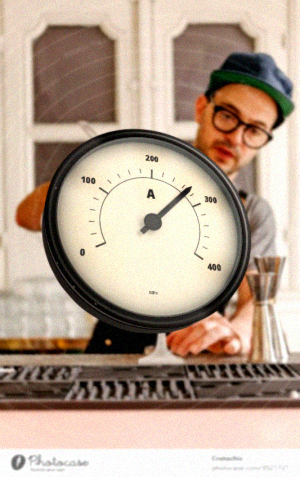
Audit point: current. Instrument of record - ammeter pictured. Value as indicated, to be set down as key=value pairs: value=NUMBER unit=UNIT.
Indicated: value=270 unit=A
